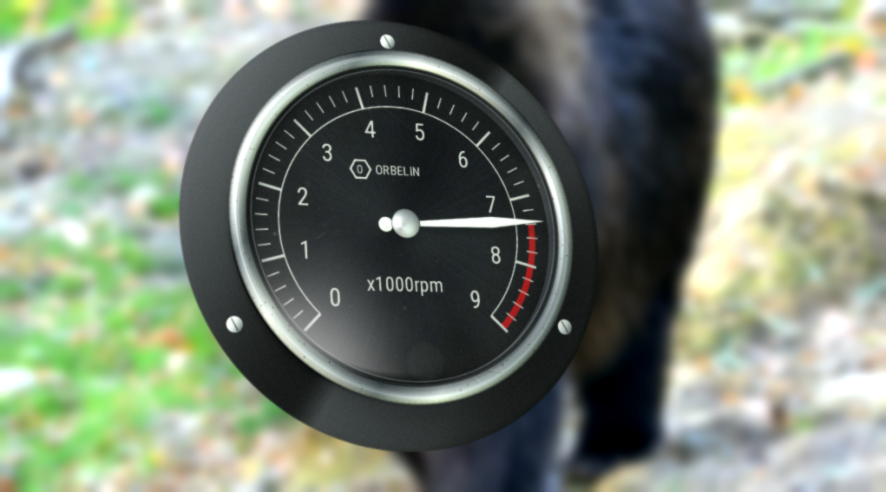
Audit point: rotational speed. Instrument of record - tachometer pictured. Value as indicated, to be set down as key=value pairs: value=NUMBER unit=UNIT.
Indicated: value=7400 unit=rpm
